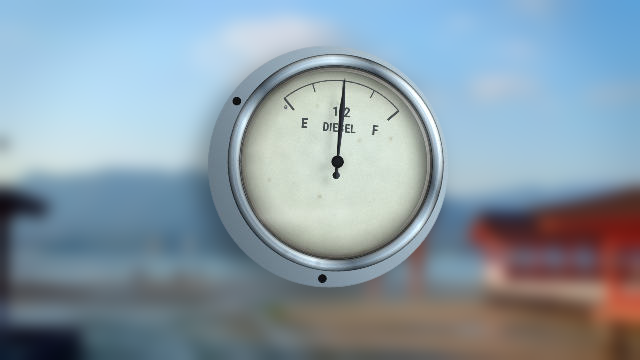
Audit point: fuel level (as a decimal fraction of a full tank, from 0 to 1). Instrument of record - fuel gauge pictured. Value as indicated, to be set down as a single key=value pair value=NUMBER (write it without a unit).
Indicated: value=0.5
